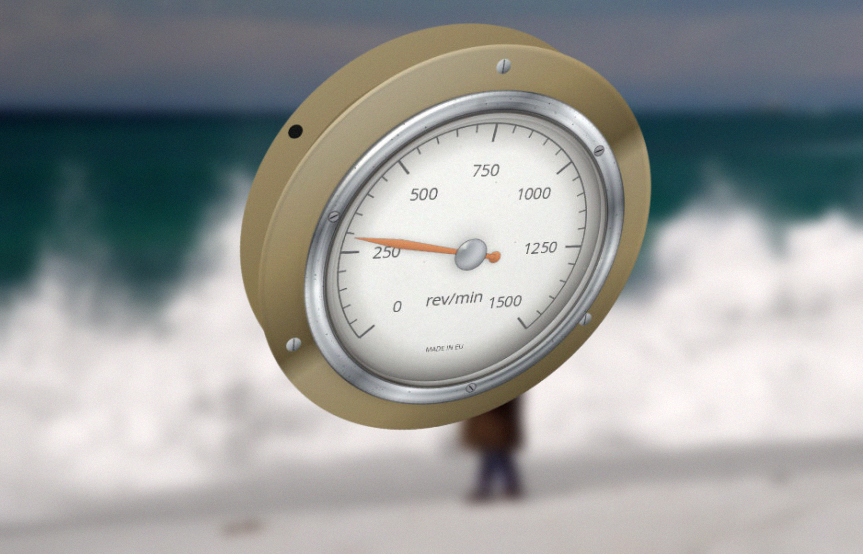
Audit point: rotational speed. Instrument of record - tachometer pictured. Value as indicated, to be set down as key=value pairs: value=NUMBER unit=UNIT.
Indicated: value=300 unit=rpm
